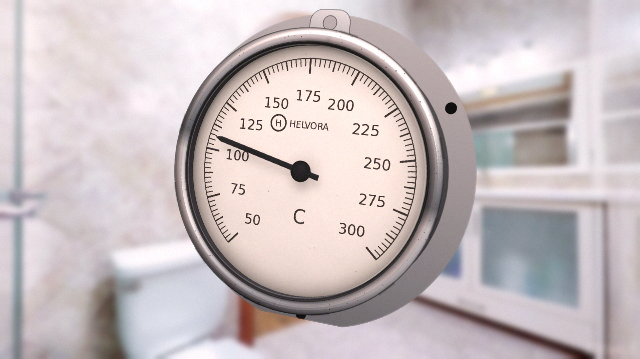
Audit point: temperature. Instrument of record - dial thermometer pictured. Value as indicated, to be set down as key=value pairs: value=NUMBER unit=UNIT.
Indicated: value=107.5 unit=°C
